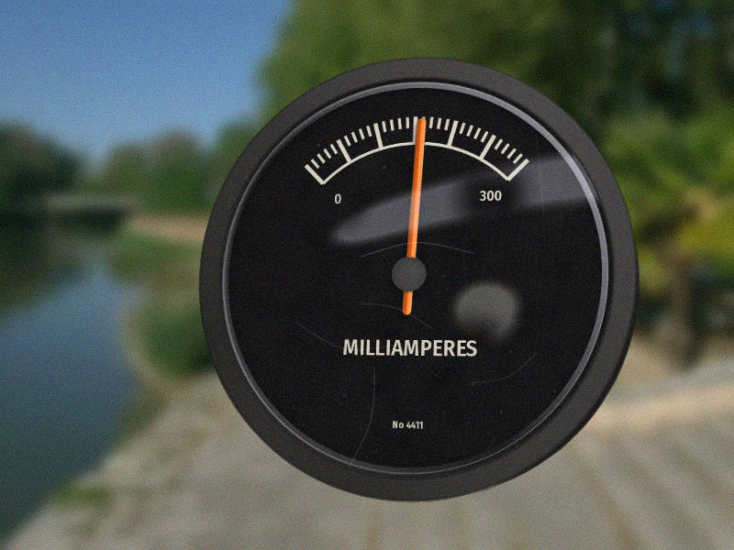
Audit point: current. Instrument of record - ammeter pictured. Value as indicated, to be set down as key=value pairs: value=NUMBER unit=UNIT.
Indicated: value=160 unit=mA
